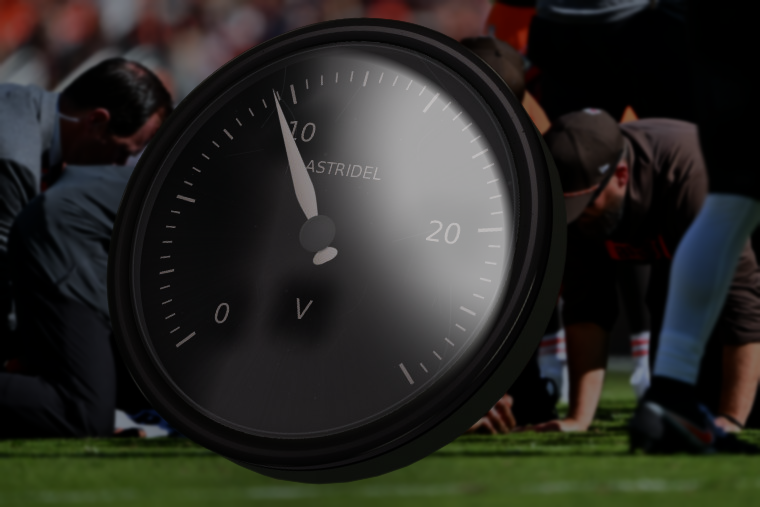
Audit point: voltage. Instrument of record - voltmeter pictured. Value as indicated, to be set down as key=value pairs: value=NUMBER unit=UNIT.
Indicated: value=9.5 unit=V
